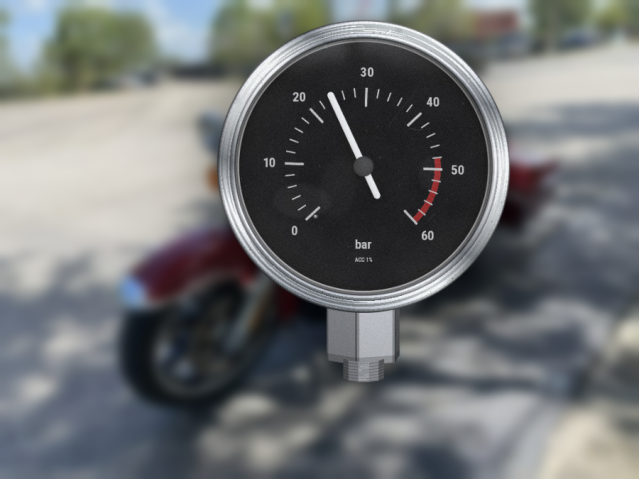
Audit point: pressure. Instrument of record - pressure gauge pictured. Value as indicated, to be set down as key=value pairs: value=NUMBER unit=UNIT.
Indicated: value=24 unit=bar
